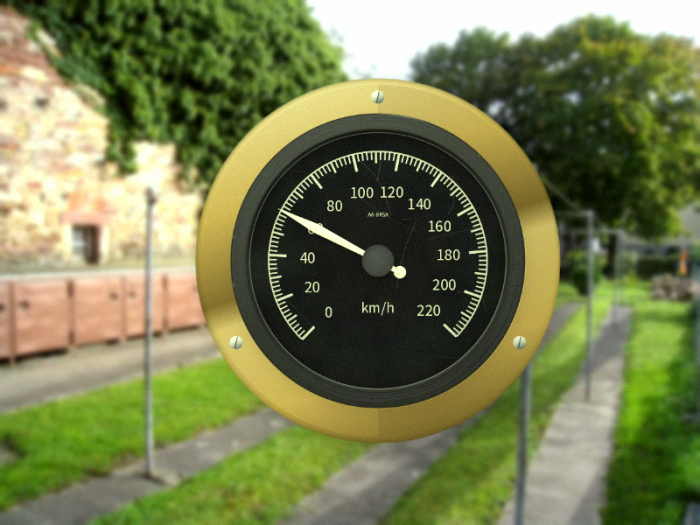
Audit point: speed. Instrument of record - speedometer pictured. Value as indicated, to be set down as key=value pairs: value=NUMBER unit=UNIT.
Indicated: value=60 unit=km/h
